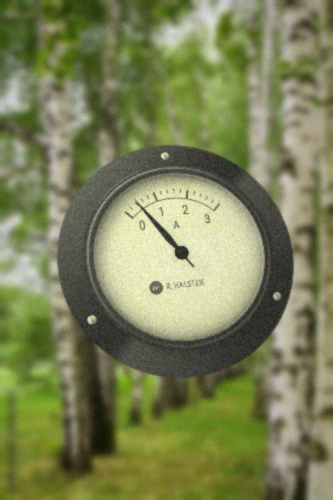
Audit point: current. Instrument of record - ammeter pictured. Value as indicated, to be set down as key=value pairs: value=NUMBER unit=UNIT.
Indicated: value=0.4 unit=A
